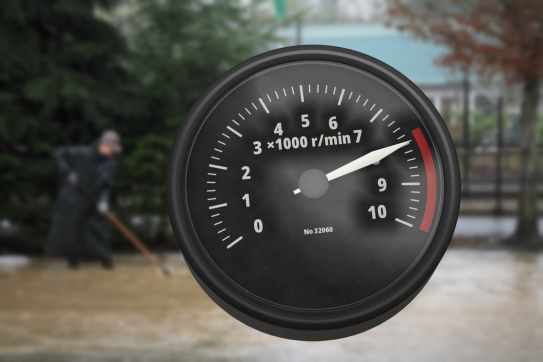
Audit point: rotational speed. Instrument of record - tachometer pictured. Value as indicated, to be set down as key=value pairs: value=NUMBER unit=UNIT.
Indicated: value=8000 unit=rpm
